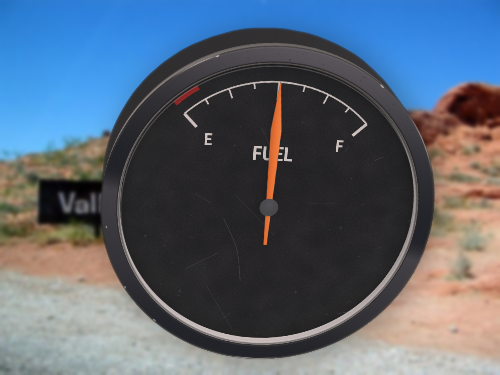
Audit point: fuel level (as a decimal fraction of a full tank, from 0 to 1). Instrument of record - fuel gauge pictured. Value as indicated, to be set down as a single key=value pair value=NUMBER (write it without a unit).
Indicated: value=0.5
